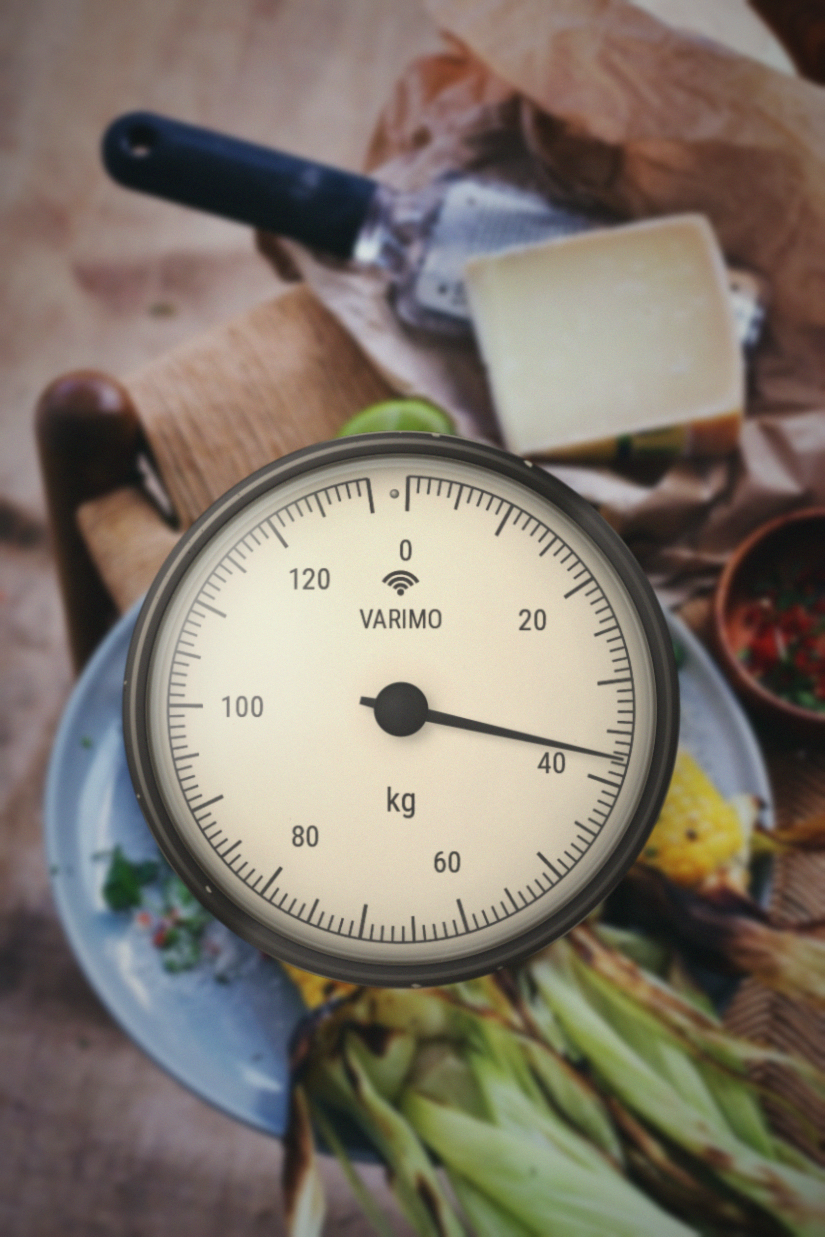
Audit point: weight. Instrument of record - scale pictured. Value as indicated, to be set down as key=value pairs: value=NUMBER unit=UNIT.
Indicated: value=37.5 unit=kg
